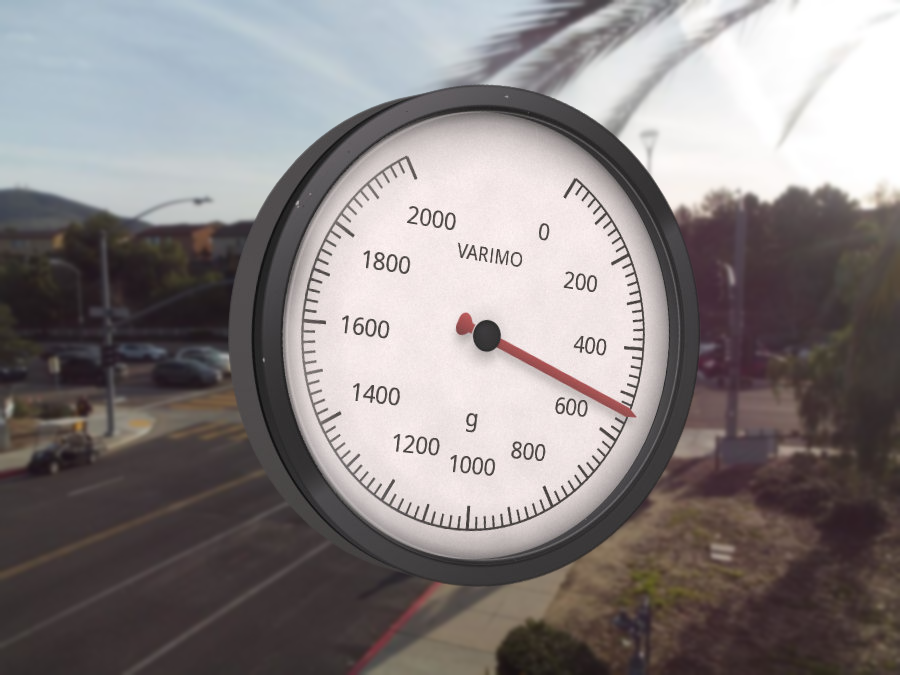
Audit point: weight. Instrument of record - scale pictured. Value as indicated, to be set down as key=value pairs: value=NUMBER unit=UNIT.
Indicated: value=540 unit=g
